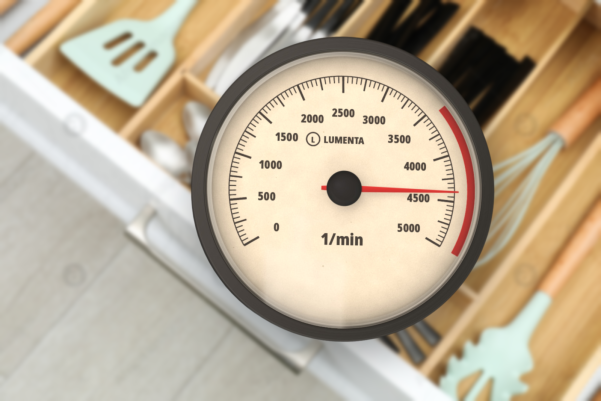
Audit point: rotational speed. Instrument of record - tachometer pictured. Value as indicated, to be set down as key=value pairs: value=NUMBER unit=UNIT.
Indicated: value=4400 unit=rpm
